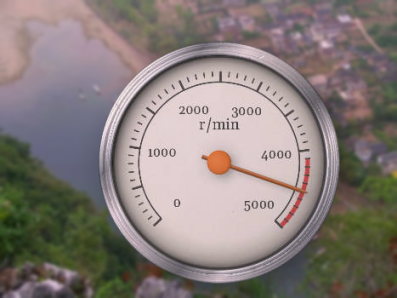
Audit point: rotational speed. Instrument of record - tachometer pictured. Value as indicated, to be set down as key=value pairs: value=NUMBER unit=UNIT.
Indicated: value=4500 unit=rpm
